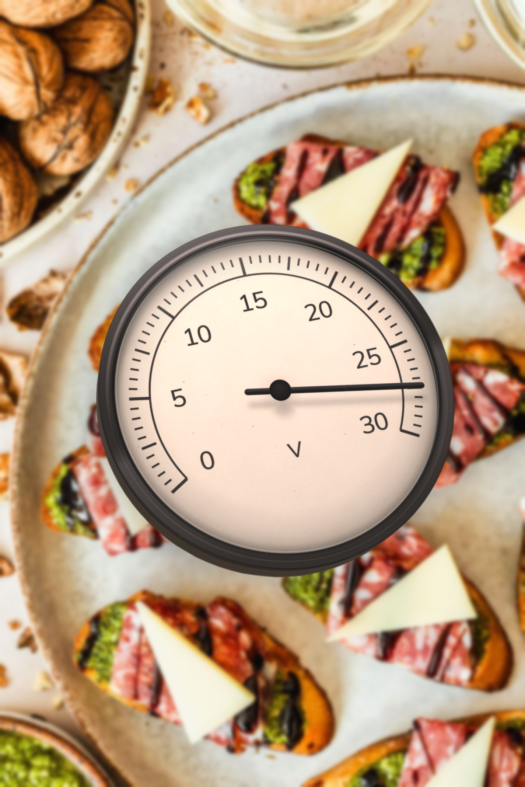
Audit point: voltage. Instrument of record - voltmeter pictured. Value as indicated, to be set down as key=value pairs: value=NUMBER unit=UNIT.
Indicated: value=27.5 unit=V
